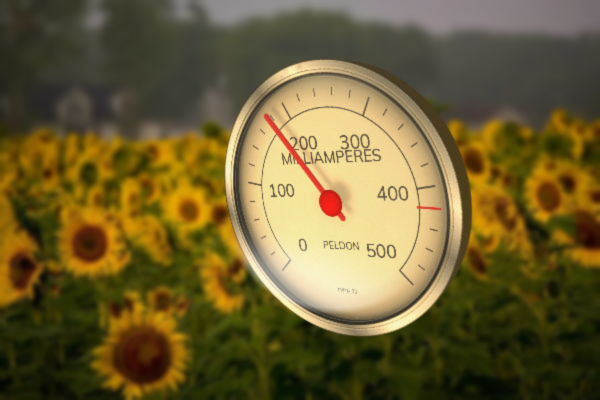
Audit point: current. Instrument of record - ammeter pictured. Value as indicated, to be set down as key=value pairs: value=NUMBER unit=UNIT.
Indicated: value=180 unit=mA
